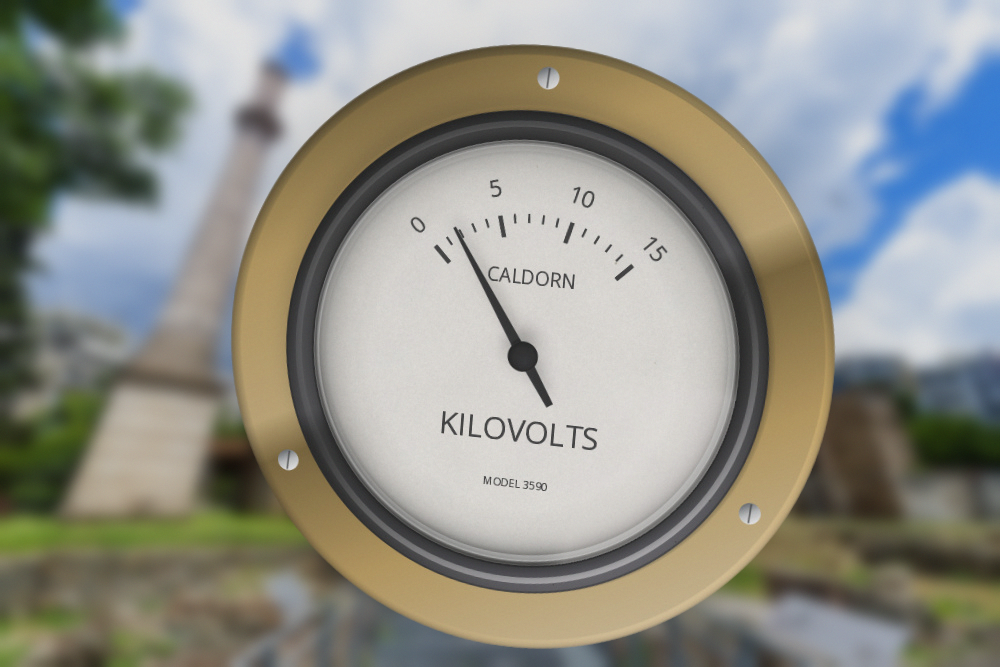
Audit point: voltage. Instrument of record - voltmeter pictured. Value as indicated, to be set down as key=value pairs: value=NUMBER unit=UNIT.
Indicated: value=2 unit=kV
